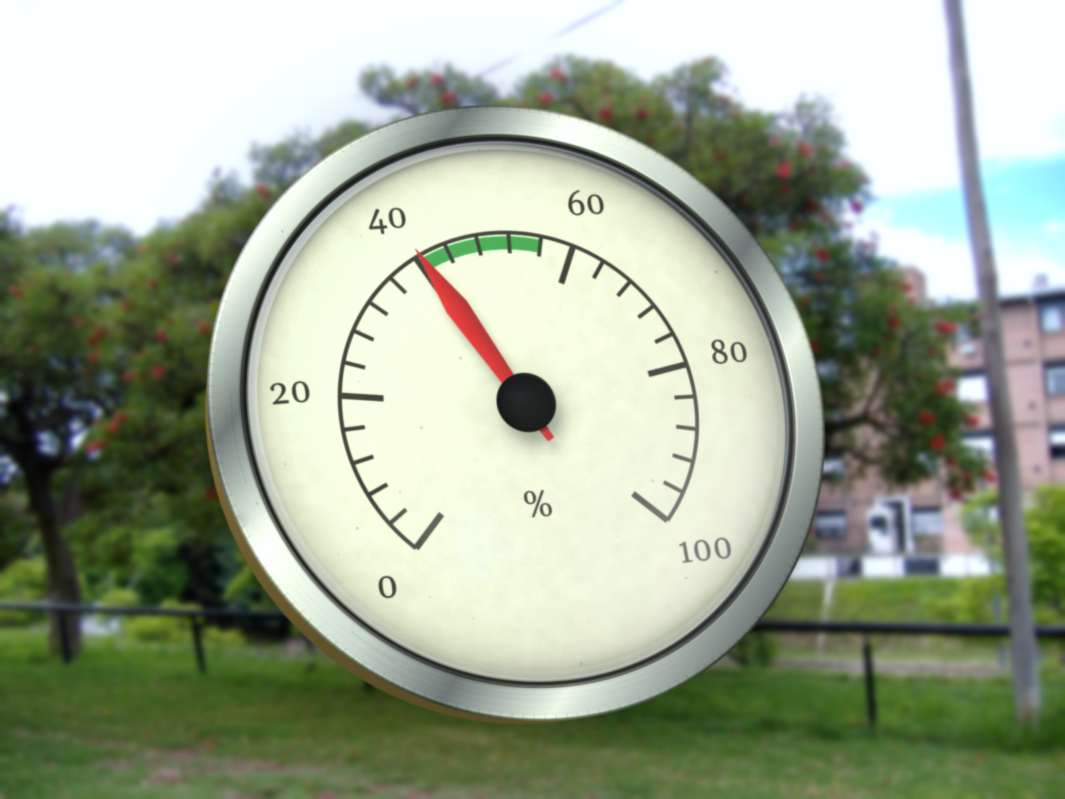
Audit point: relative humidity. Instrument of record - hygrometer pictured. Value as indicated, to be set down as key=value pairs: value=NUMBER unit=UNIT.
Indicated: value=40 unit=%
